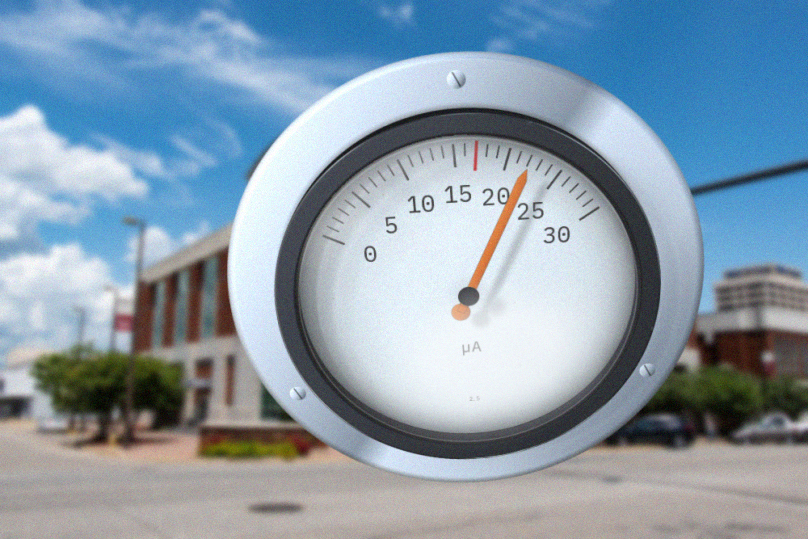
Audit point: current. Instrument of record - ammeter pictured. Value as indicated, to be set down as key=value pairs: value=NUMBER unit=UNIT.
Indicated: value=22 unit=µA
